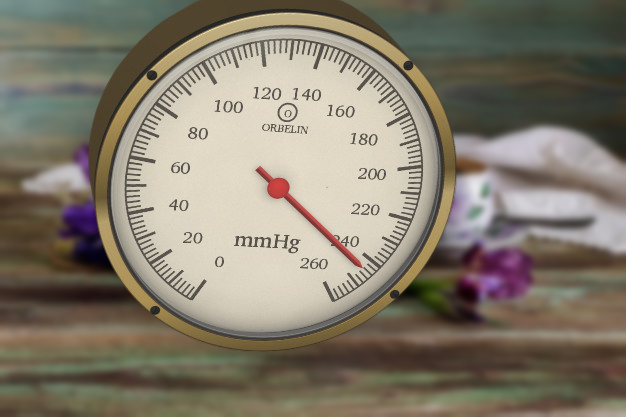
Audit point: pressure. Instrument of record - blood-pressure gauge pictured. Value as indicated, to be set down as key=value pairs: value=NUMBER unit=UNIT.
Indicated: value=244 unit=mmHg
